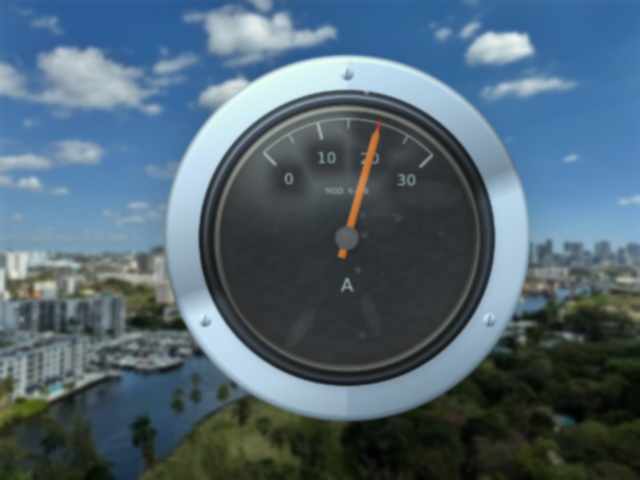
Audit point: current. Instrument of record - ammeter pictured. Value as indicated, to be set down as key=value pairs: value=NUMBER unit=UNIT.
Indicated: value=20 unit=A
